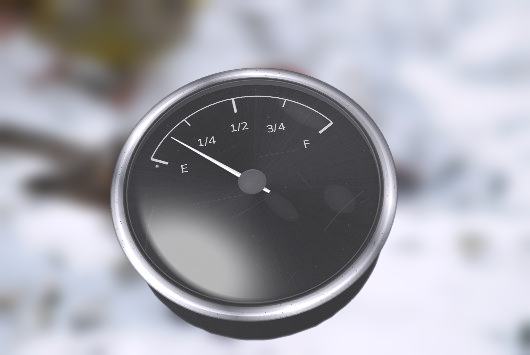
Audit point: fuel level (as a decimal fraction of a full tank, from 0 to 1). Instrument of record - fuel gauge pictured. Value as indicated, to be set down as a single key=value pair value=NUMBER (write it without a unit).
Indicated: value=0.125
